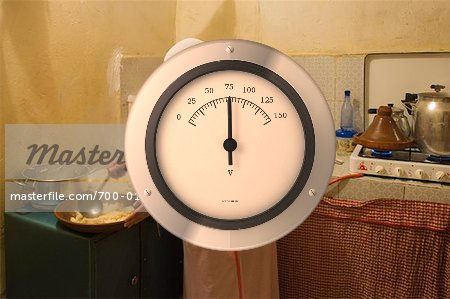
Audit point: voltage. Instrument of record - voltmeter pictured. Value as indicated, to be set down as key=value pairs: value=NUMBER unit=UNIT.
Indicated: value=75 unit=V
